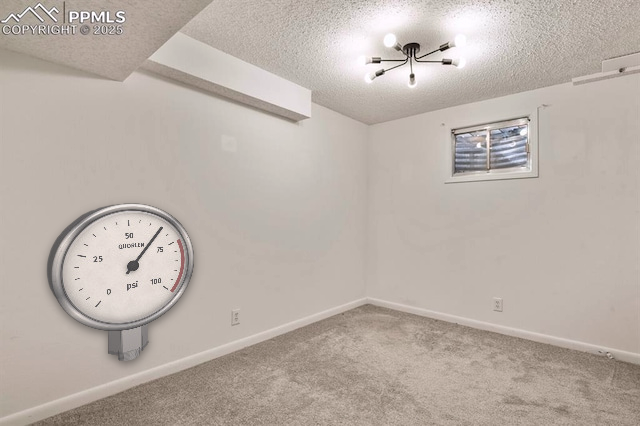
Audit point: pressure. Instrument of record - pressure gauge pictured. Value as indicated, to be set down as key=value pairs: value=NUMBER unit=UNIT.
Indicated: value=65 unit=psi
